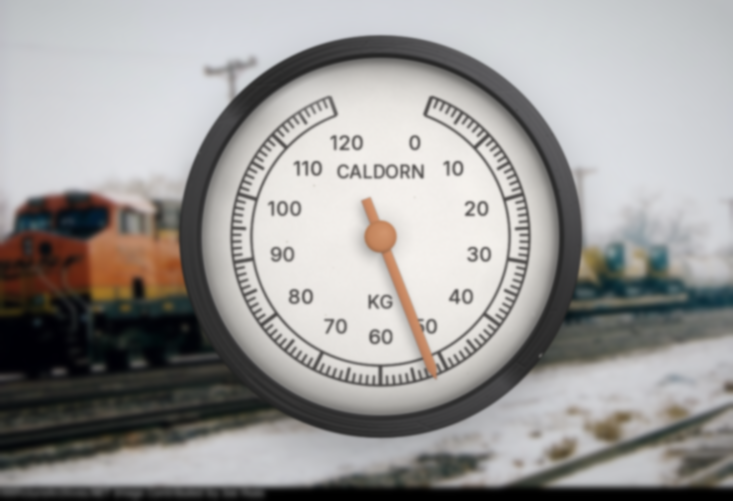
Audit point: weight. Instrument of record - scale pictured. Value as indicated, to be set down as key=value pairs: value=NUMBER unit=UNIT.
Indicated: value=52 unit=kg
